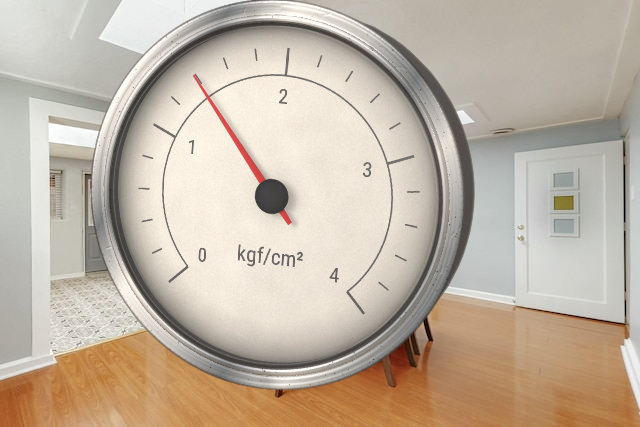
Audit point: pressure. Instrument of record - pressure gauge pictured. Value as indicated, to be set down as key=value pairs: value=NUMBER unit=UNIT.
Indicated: value=1.4 unit=kg/cm²
